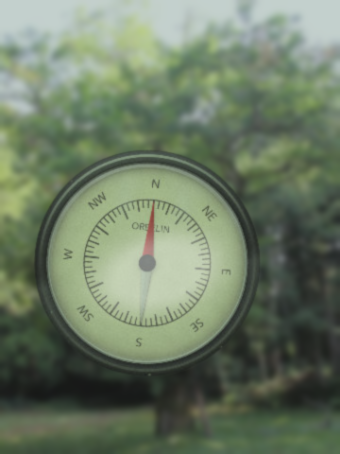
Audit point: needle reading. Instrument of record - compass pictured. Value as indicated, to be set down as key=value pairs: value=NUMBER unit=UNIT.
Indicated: value=0 unit=°
